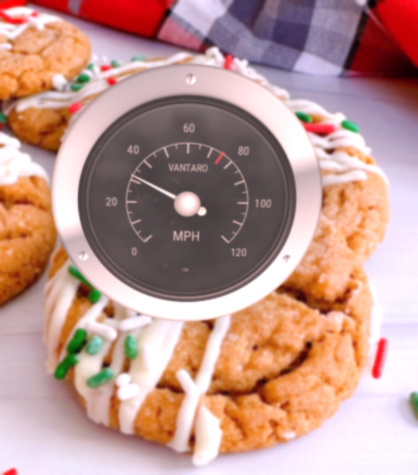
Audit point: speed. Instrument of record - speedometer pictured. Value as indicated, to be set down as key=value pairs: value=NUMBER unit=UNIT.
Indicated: value=32.5 unit=mph
